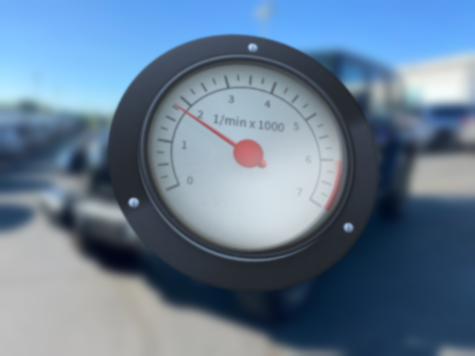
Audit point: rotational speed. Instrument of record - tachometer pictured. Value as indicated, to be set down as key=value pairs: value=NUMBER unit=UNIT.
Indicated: value=1750 unit=rpm
